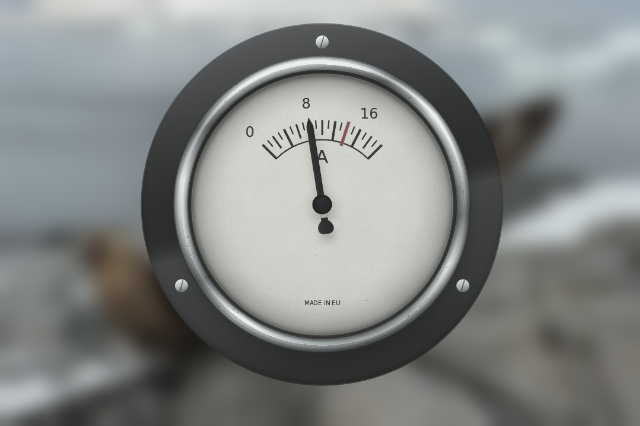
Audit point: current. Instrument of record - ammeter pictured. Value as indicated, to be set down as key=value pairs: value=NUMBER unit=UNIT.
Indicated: value=8 unit=A
